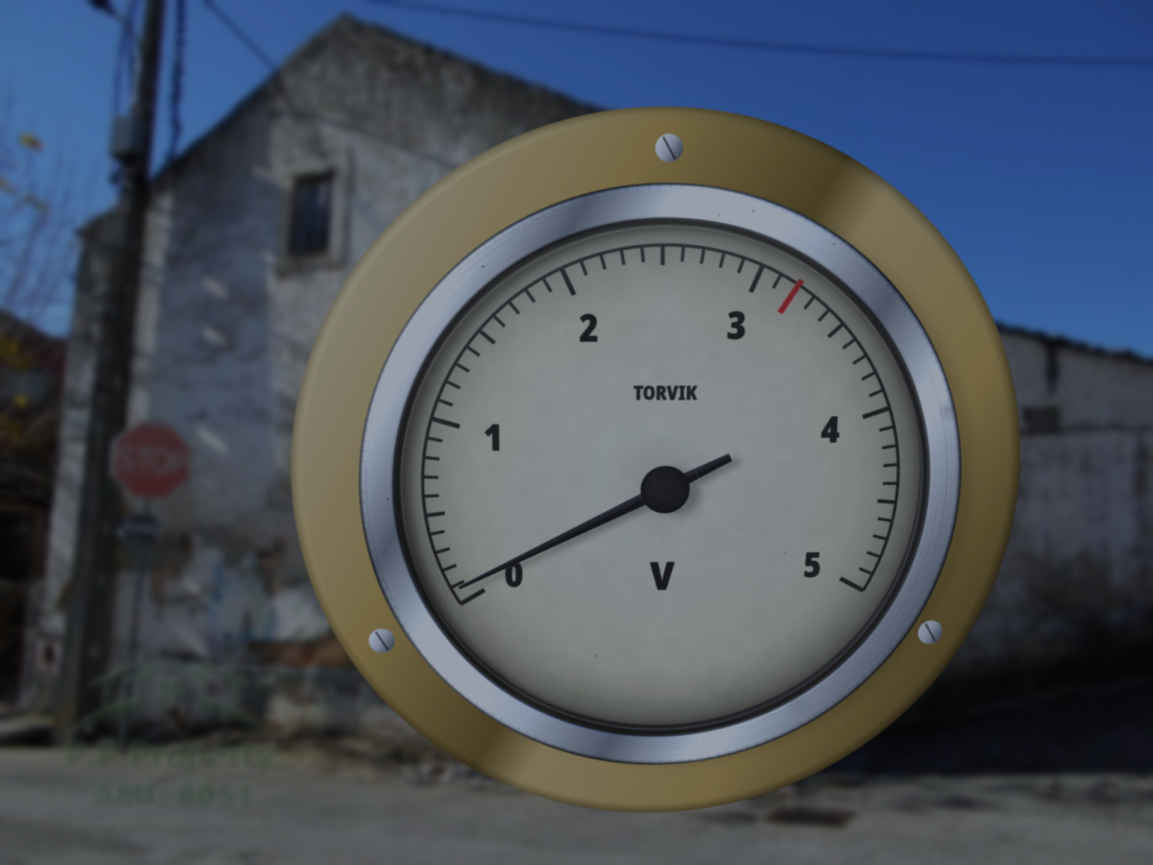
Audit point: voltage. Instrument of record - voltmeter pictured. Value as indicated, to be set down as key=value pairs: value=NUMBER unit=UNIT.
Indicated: value=0.1 unit=V
